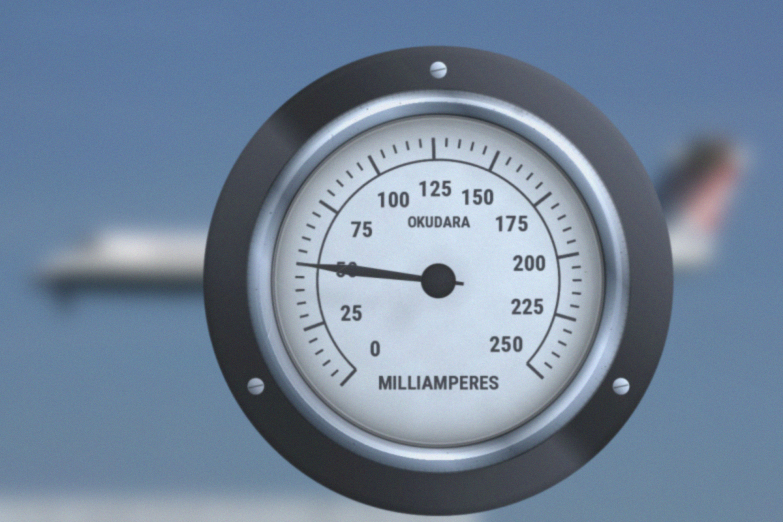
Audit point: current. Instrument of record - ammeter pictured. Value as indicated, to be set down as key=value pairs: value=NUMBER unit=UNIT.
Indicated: value=50 unit=mA
